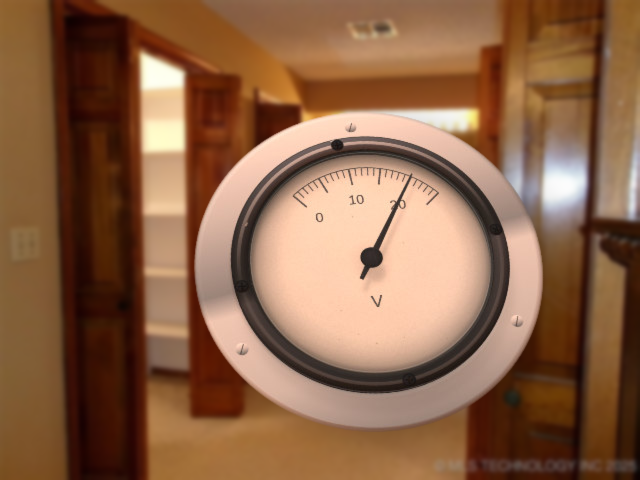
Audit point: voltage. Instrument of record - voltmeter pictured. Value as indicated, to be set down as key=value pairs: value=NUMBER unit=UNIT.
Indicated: value=20 unit=V
